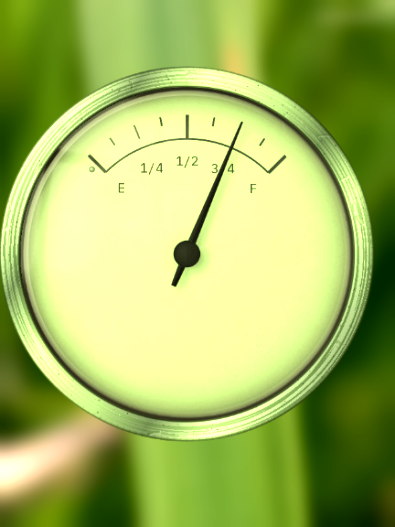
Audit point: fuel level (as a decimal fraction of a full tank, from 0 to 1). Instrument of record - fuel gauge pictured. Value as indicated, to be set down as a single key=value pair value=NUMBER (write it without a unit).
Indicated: value=0.75
